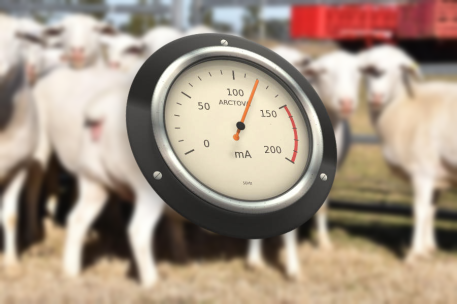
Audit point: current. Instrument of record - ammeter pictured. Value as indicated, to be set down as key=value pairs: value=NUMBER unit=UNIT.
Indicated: value=120 unit=mA
